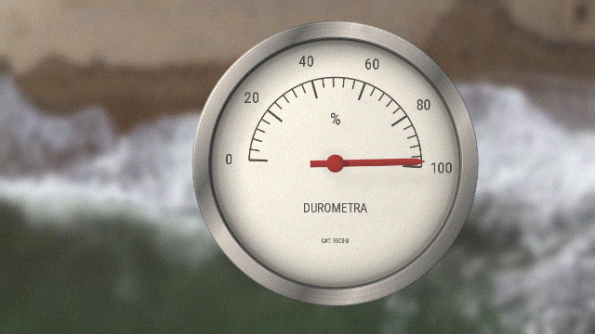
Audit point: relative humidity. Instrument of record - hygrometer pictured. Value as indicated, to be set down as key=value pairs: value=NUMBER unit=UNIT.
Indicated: value=98 unit=%
